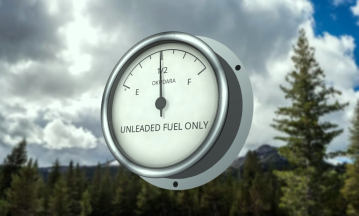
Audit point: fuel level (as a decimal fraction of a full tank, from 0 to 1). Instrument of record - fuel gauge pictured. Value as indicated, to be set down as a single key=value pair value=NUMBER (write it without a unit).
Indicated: value=0.5
